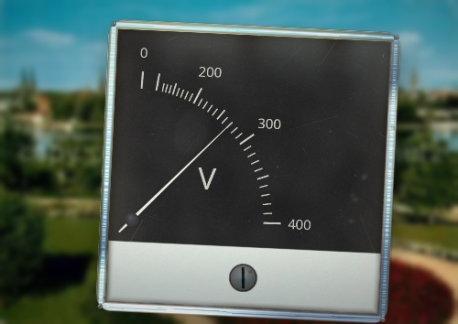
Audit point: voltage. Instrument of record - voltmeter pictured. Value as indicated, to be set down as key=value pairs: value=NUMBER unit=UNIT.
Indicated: value=270 unit=V
